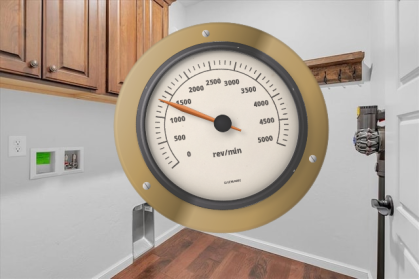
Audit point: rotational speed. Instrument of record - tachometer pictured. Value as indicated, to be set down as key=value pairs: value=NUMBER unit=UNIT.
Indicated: value=1300 unit=rpm
